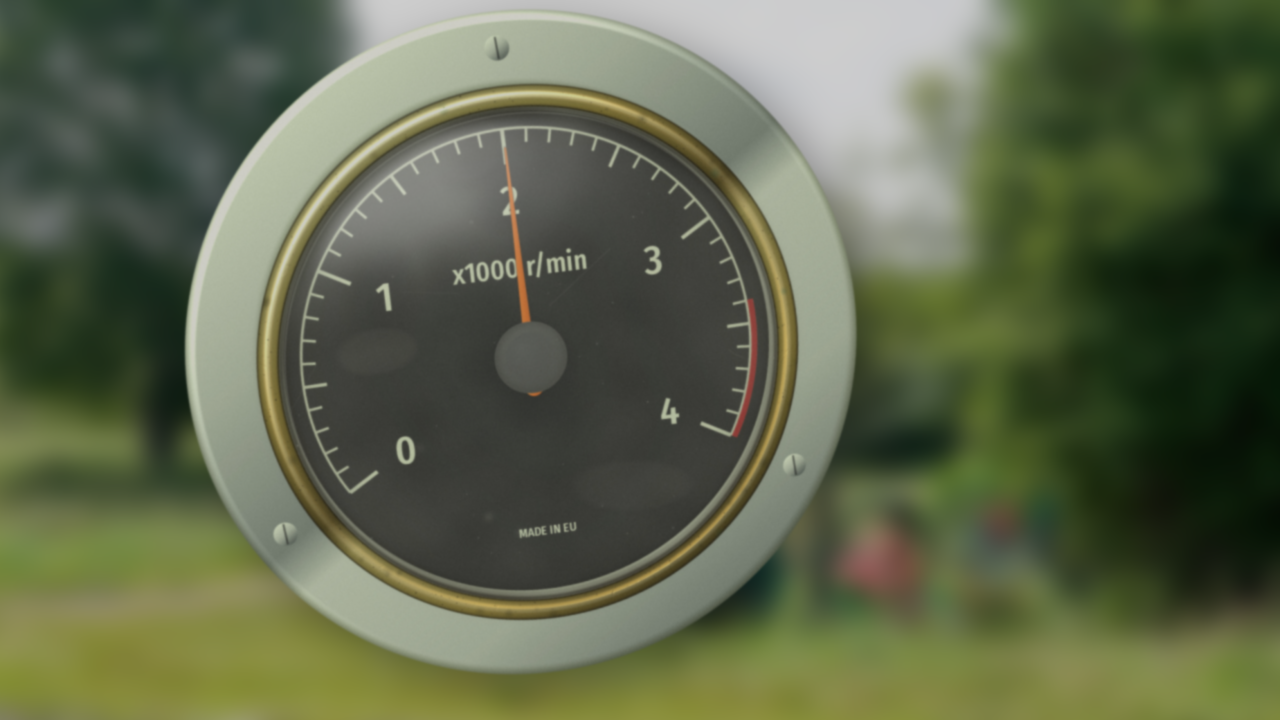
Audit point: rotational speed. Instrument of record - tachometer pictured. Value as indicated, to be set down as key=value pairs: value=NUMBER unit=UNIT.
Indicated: value=2000 unit=rpm
